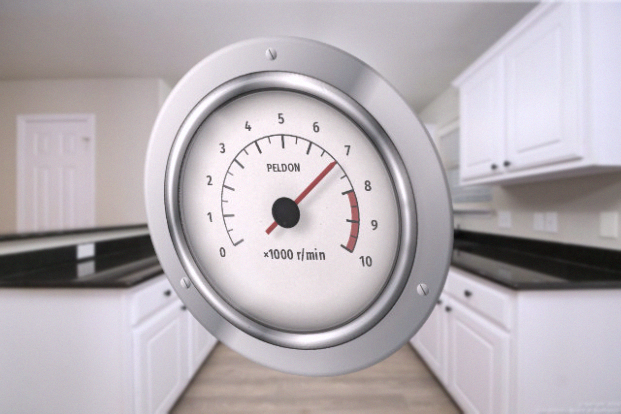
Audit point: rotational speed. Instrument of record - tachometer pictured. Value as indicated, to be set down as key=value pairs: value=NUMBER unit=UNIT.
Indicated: value=7000 unit=rpm
